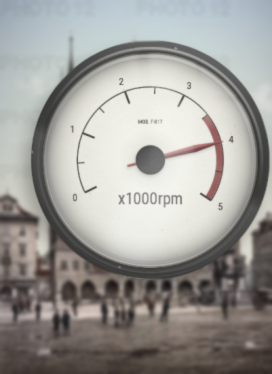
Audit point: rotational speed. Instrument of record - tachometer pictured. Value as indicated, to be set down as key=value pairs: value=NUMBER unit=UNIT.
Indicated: value=4000 unit=rpm
